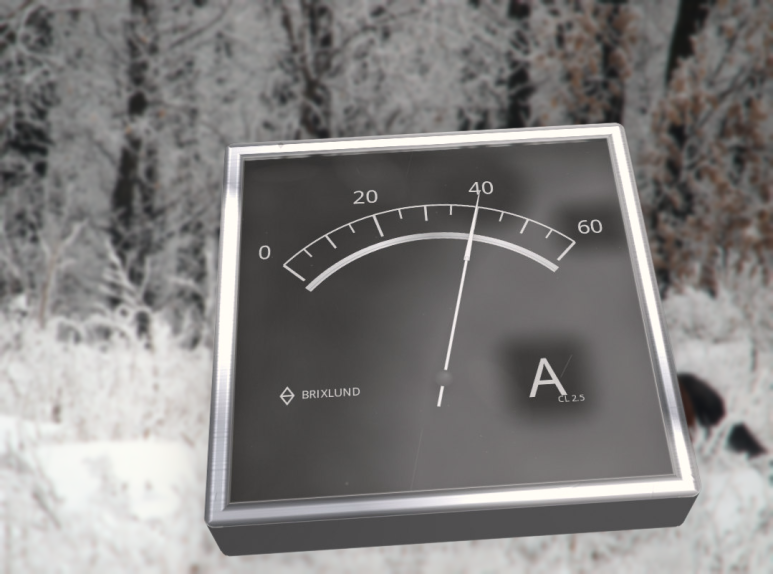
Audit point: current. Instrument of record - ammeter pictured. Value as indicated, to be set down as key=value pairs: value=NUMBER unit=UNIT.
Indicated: value=40 unit=A
